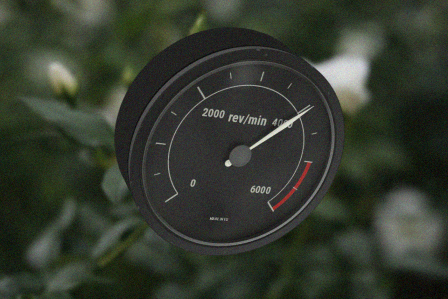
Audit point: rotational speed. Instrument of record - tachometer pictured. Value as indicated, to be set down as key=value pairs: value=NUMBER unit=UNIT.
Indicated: value=4000 unit=rpm
